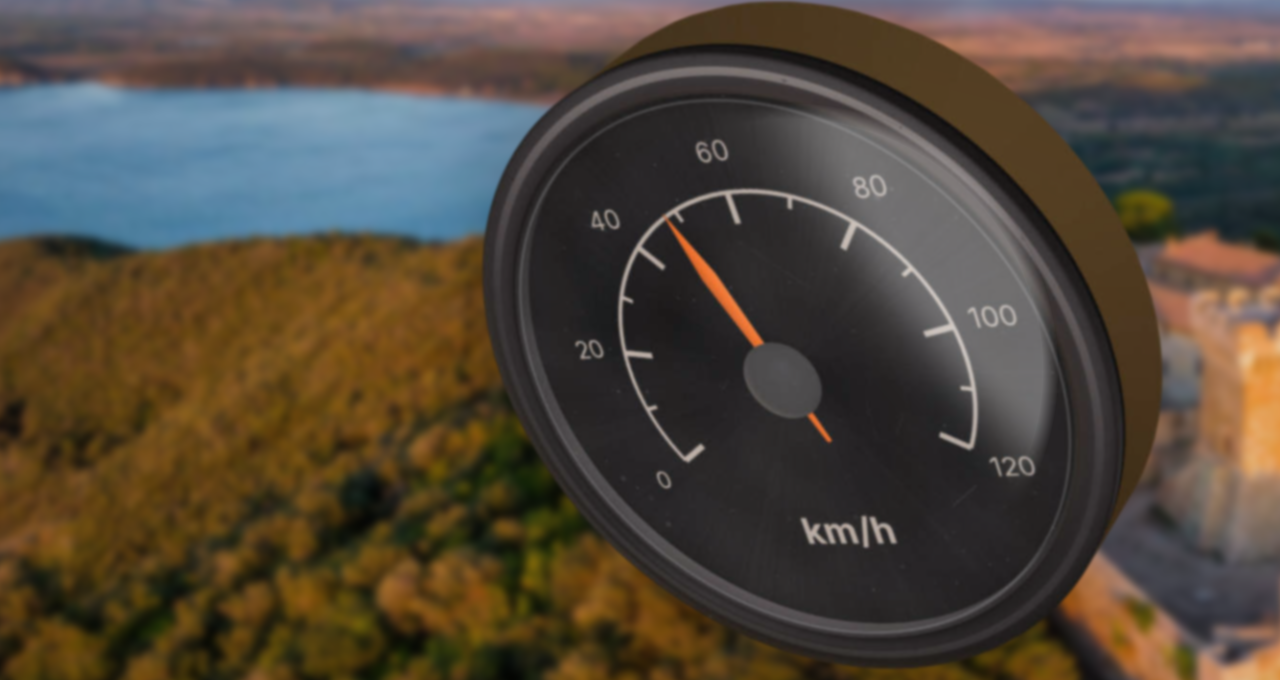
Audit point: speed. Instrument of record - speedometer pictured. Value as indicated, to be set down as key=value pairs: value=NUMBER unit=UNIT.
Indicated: value=50 unit=km/h
